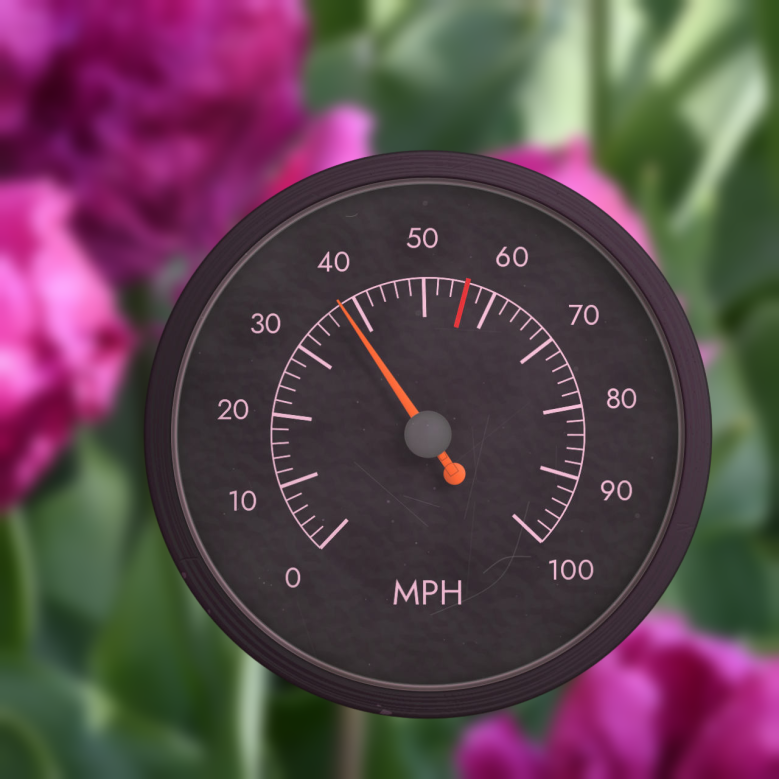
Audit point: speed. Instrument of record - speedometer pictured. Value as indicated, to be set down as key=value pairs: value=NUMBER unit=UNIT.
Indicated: value=38 unit=mph
